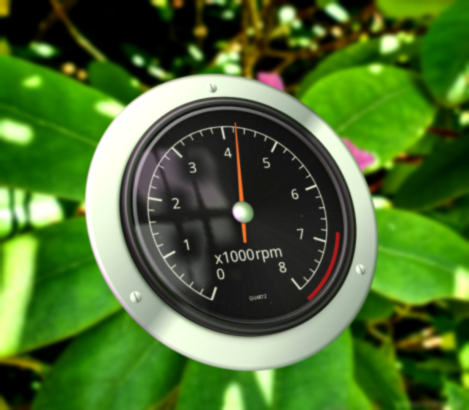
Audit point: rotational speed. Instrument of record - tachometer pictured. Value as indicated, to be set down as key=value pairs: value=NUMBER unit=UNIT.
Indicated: value=4200 unit=rpm
